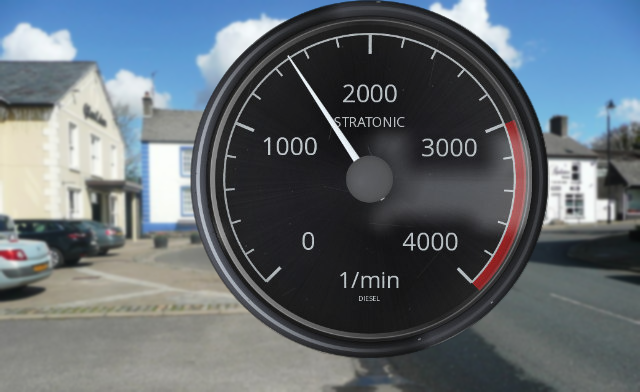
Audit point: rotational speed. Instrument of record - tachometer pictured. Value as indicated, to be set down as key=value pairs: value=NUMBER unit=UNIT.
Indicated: value=1500 unit=rpm
